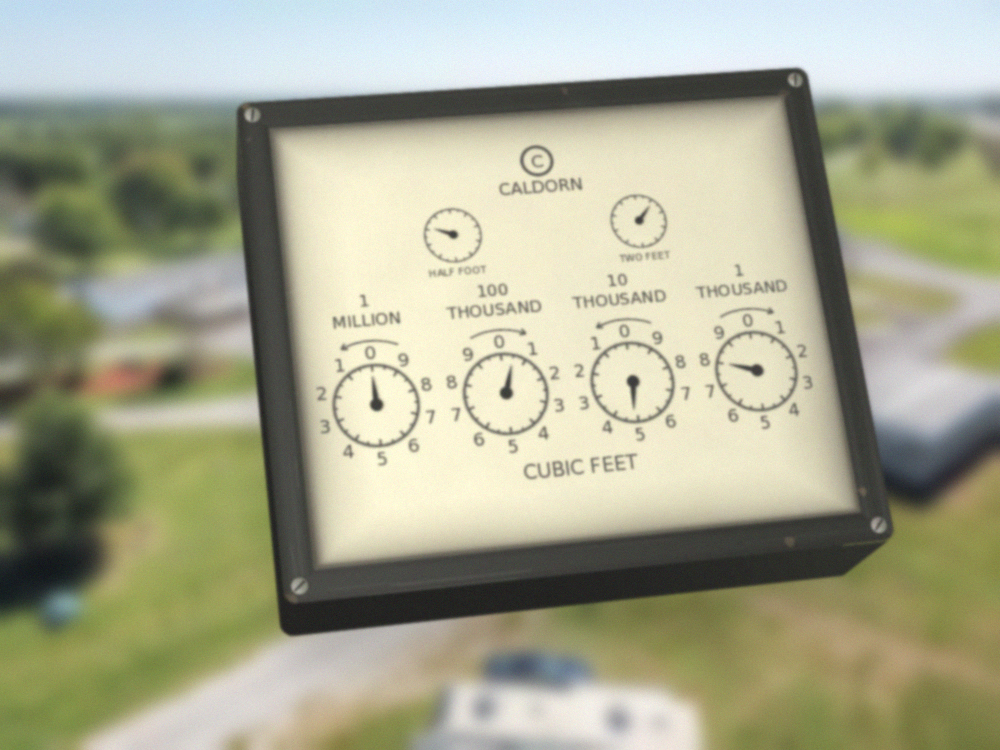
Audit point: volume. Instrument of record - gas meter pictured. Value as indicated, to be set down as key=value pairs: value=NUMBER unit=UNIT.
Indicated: value=4800 unit=ft³
